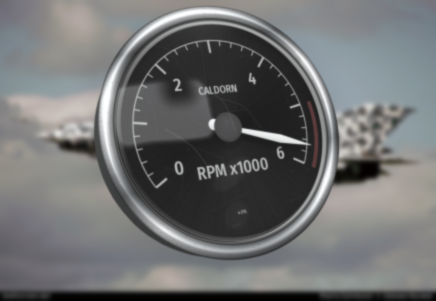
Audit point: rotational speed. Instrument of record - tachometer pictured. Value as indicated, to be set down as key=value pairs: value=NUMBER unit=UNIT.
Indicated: value=5700 unit=rpm
